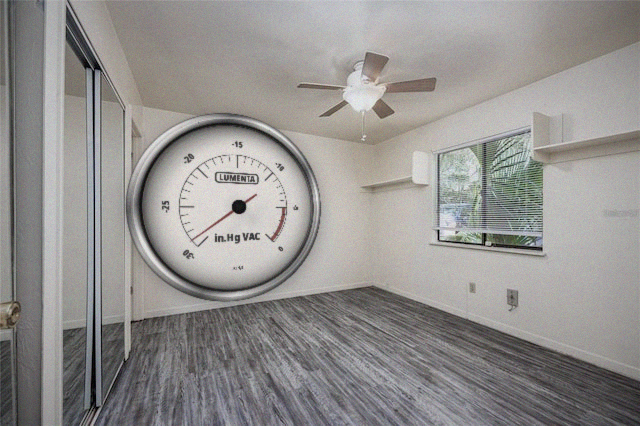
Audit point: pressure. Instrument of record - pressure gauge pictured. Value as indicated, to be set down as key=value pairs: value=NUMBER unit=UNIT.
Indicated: value=-29 unit=inHg
